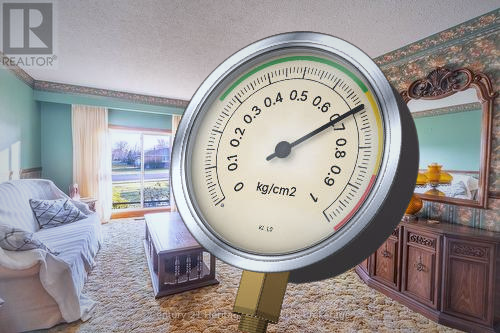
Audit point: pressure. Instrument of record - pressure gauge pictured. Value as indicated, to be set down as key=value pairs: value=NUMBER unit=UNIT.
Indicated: value=0.7 unit=kg/cm²
